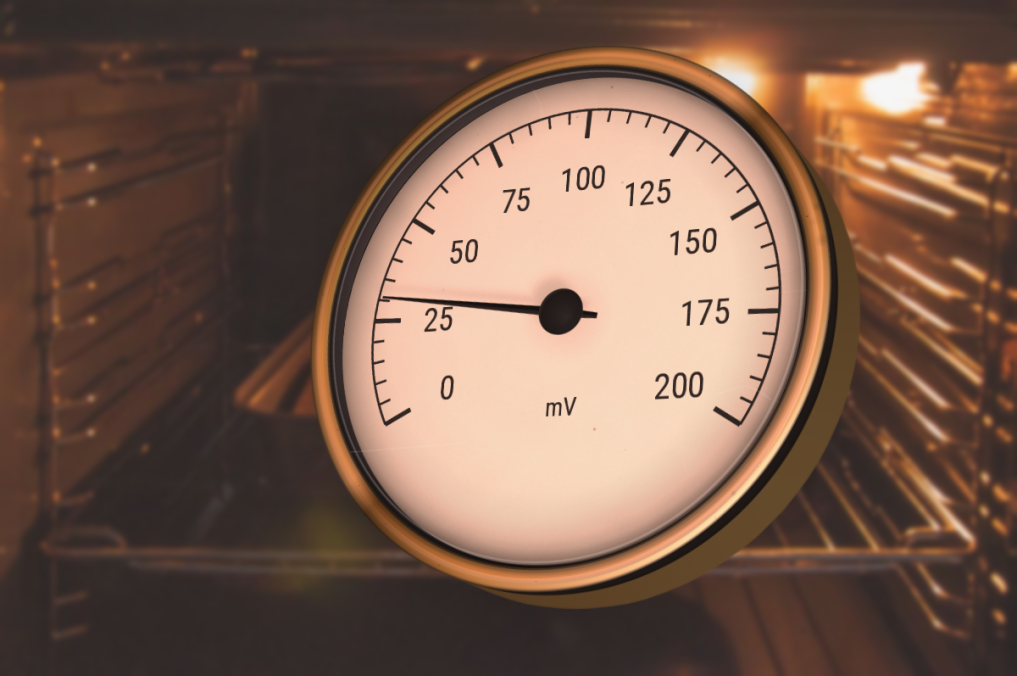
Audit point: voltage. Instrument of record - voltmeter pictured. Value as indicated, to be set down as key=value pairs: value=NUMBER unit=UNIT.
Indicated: value=30 unit=mV
